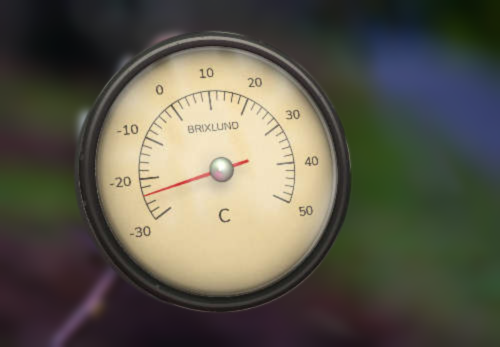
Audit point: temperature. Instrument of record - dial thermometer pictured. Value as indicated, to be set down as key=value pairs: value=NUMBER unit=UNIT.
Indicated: value=-24 unit=°C
